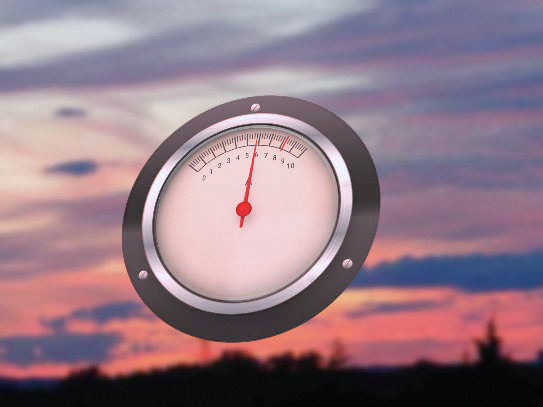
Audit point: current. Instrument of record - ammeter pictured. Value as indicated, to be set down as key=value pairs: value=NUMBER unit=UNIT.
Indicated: value=6 unit=A
